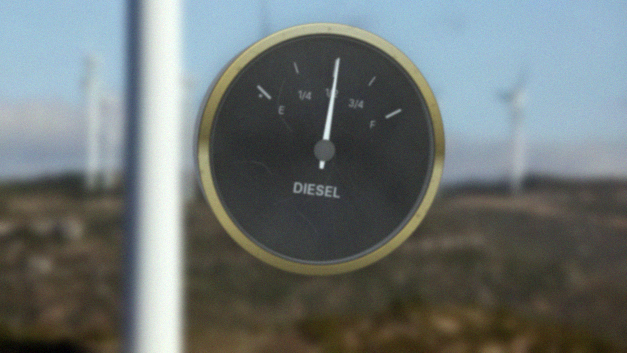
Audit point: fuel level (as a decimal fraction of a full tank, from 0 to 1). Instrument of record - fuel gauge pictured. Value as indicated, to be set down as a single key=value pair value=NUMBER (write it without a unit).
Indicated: value=0.5
